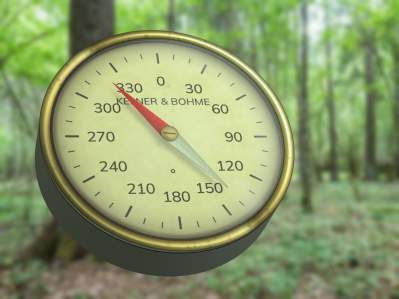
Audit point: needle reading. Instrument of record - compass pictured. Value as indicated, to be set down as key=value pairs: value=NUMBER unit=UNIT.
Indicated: value=320 unit=°
